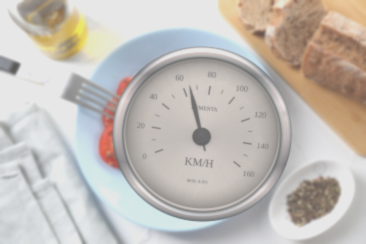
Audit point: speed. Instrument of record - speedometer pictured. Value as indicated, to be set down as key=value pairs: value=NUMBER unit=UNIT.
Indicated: value=65 unit=km/h
